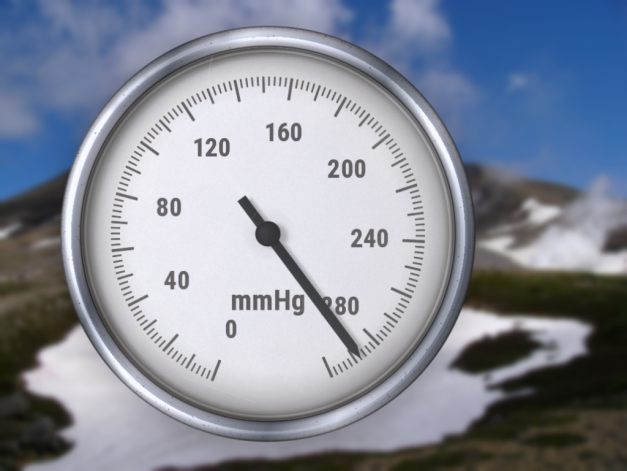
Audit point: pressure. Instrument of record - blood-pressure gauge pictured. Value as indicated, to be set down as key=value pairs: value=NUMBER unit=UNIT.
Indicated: value=288 unit=mmHg
